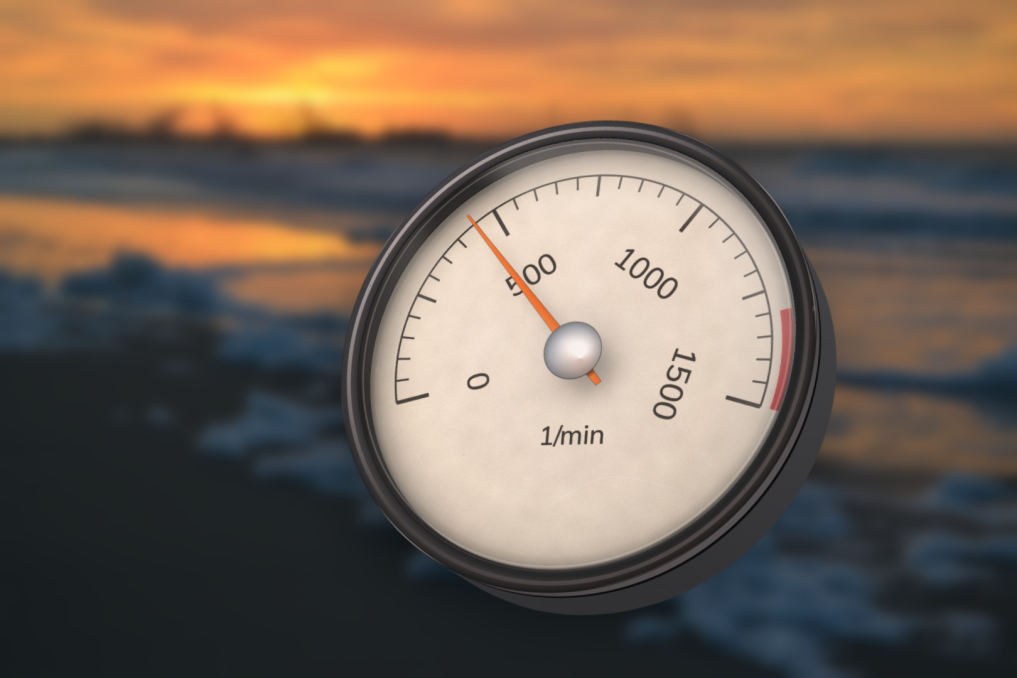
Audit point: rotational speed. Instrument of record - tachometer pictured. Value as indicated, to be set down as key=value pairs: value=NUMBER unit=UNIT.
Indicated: value=450 unit=rpm
